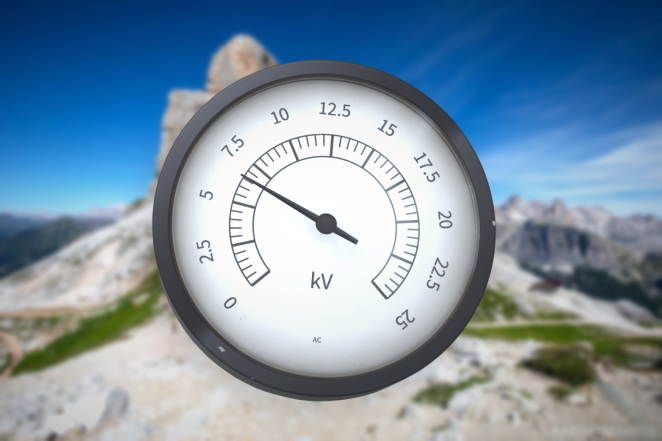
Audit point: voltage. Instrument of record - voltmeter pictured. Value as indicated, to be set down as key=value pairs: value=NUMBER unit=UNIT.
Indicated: value=6.5 unit=kV
